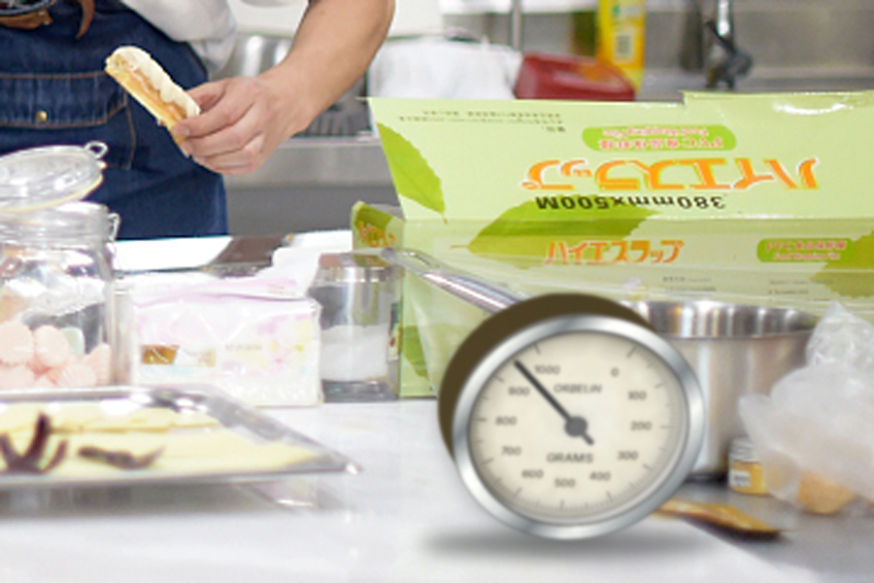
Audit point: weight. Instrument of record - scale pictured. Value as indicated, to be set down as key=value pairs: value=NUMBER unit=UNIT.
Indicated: value=950 unit=g
